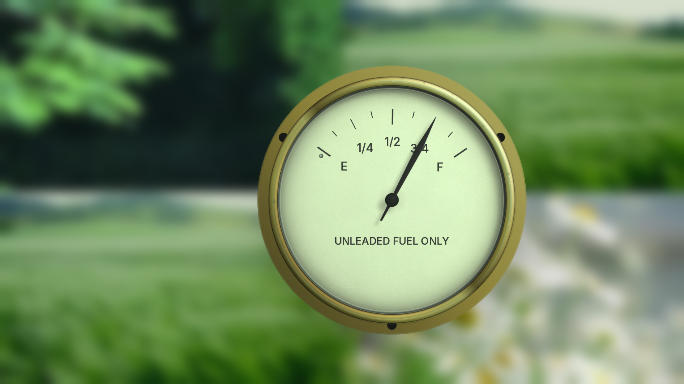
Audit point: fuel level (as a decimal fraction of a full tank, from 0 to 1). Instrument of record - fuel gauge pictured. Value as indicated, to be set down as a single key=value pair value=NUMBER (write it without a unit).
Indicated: value=0.75
